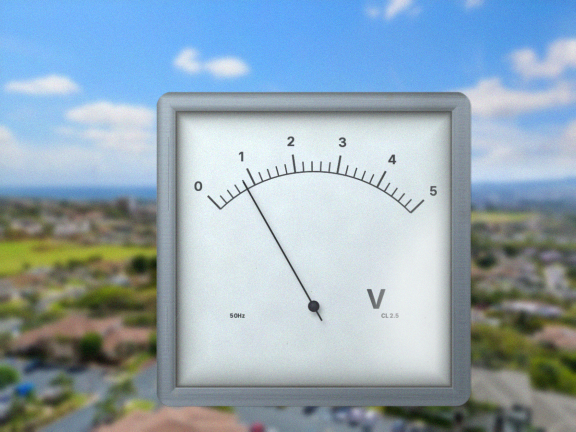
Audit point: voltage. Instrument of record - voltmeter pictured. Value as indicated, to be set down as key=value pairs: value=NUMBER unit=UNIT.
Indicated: value=0.8 unit=V
